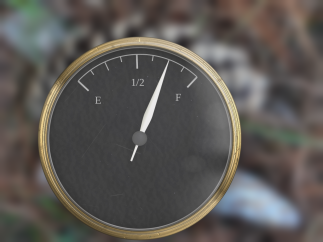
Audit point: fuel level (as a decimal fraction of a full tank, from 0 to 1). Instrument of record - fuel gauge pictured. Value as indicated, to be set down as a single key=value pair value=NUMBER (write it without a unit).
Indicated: value=0.75
